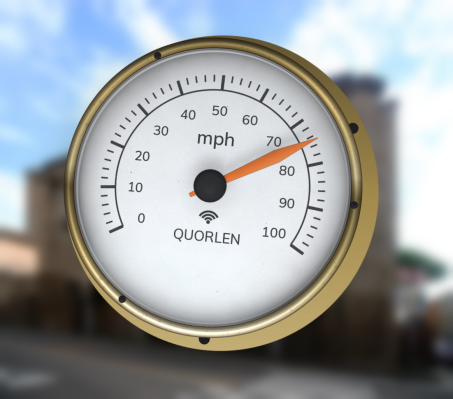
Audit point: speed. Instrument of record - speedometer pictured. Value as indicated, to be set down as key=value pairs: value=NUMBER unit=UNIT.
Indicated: value=75 unit=mph
